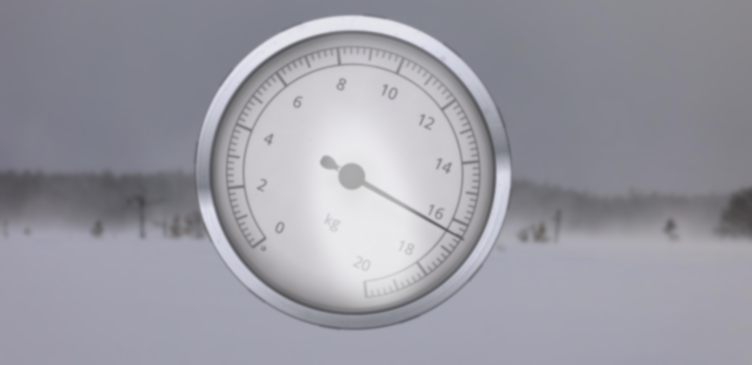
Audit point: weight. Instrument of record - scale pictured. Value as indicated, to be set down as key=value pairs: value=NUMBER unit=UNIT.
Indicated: value=16.4 unit=kg
